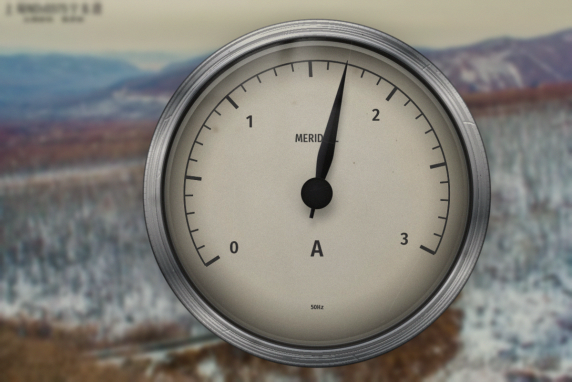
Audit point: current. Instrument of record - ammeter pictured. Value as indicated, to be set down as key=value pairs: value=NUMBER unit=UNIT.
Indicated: value=1.7 unit=A
